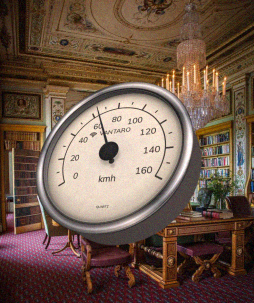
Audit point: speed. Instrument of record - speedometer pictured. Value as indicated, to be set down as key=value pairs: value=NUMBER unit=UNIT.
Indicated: value=65 unit=km/h
